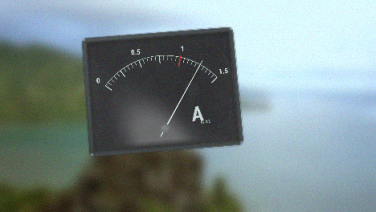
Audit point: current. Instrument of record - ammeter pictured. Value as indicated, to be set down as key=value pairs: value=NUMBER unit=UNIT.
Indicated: value=1.25 unit=A
